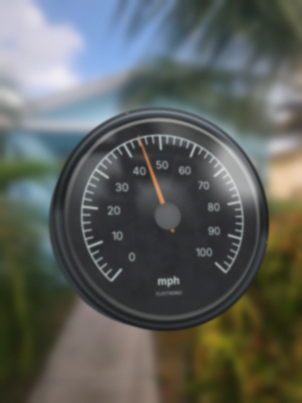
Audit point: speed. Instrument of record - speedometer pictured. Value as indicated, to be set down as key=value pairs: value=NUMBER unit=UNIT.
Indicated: value=44 unit=mph
